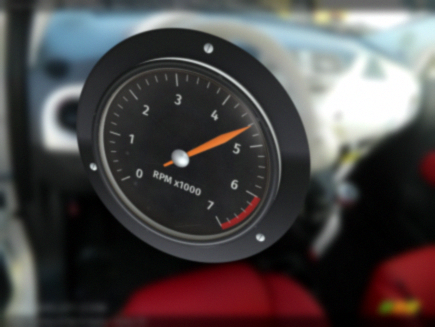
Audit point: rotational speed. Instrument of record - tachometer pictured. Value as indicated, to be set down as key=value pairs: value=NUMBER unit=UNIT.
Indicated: value=4600 unit=rpm
